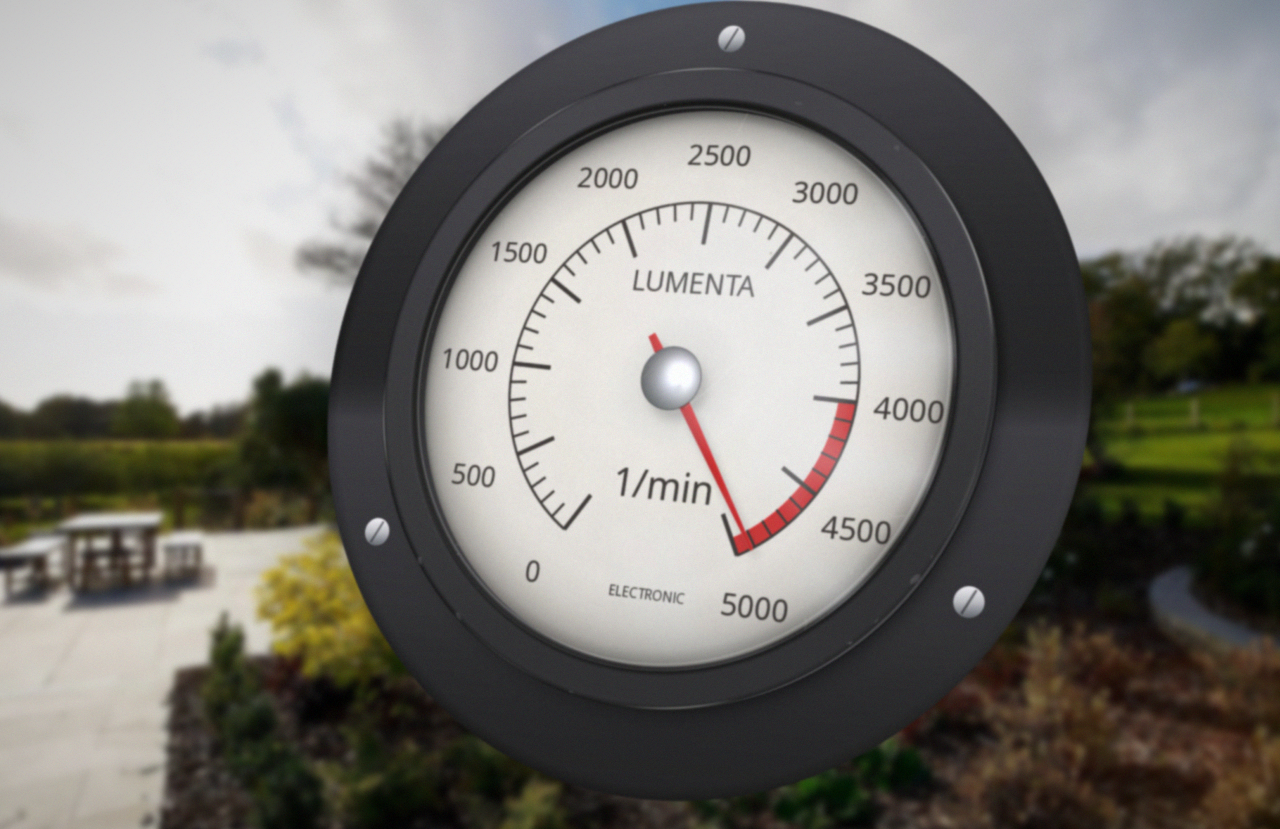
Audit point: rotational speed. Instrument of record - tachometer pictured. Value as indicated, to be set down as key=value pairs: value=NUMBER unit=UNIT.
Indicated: value=4900 unit=rpm
